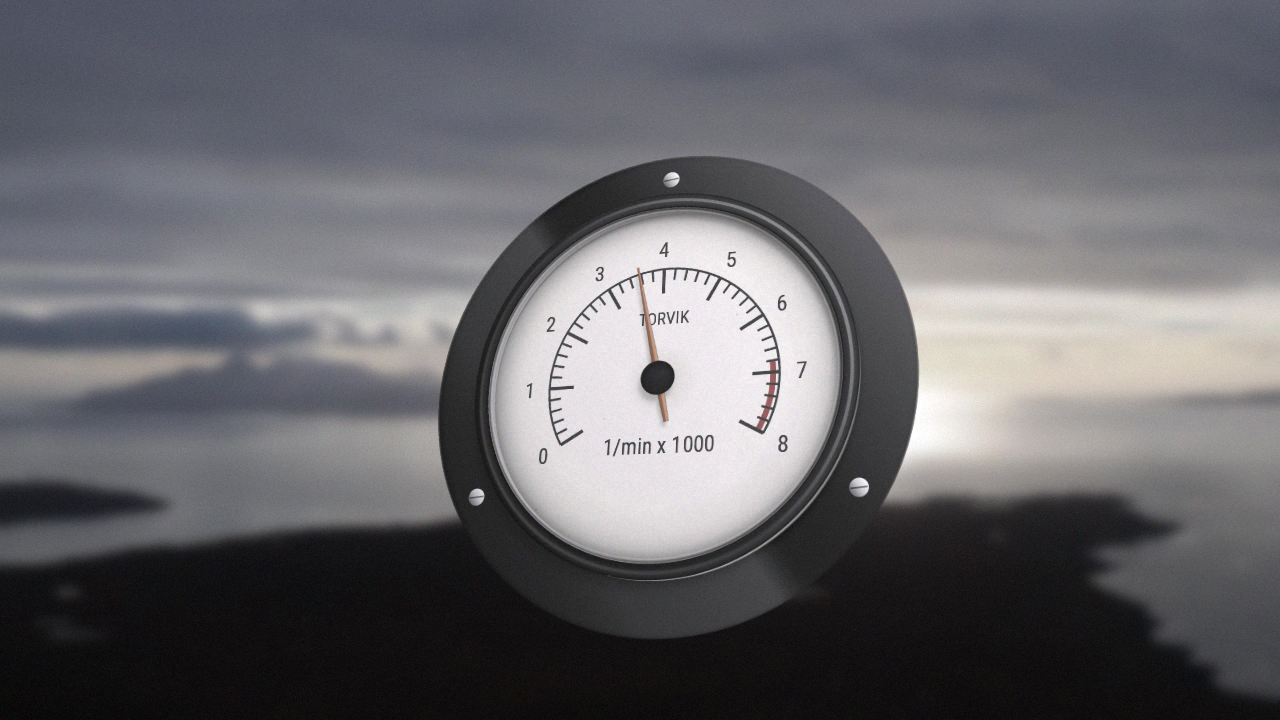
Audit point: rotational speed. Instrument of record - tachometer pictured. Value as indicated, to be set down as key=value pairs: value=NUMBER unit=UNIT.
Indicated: value=3600 unit=rpm
